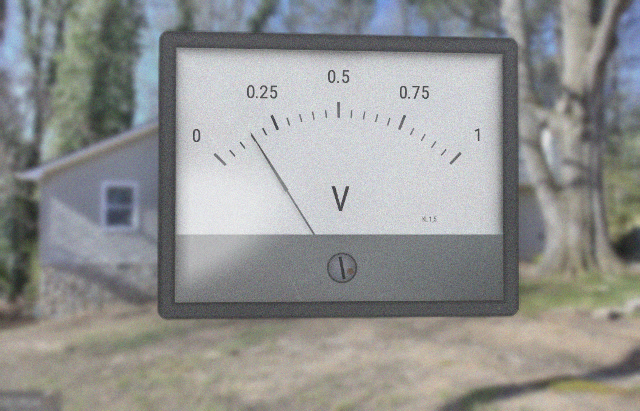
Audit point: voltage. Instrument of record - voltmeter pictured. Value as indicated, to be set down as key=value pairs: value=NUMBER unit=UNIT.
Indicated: value=0.15 unit=V
